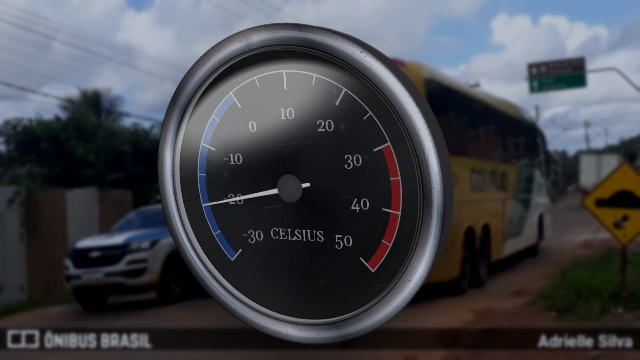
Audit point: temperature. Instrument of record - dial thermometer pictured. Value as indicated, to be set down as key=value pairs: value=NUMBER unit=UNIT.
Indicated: value=-20 unit=°C
